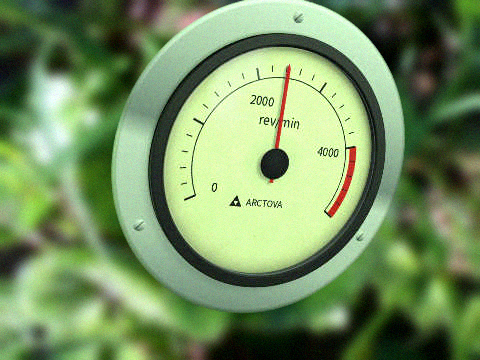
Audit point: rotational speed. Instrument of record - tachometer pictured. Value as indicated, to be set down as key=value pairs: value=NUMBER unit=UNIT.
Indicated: value=2400 unit=rpm
